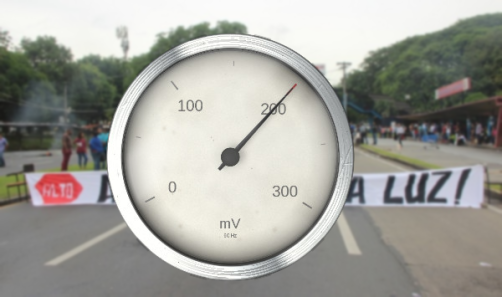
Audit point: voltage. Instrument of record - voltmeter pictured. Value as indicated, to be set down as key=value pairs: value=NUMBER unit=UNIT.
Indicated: value=200 unit=mV
